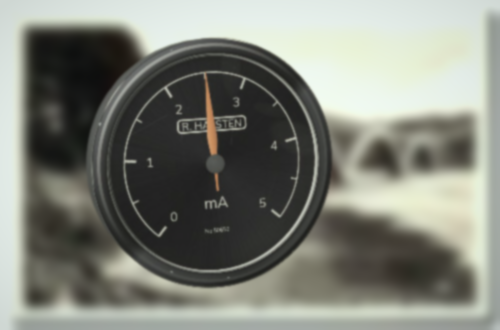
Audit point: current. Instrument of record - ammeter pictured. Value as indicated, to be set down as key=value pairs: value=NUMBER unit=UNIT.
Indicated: value=2.5 unit=mA
